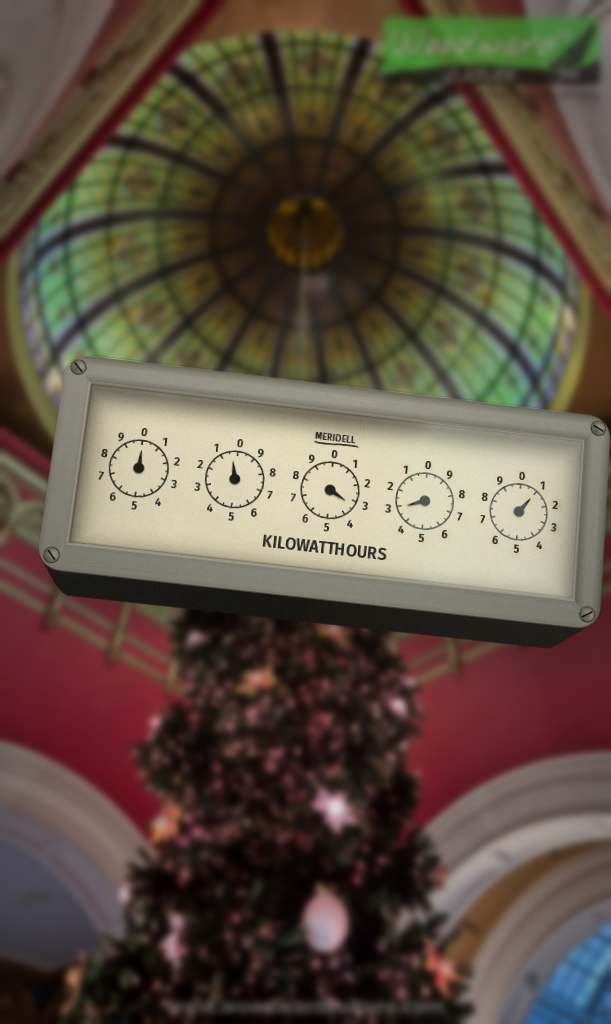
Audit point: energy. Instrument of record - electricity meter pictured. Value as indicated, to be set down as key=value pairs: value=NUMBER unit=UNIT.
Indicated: value=331 unit=kWh
